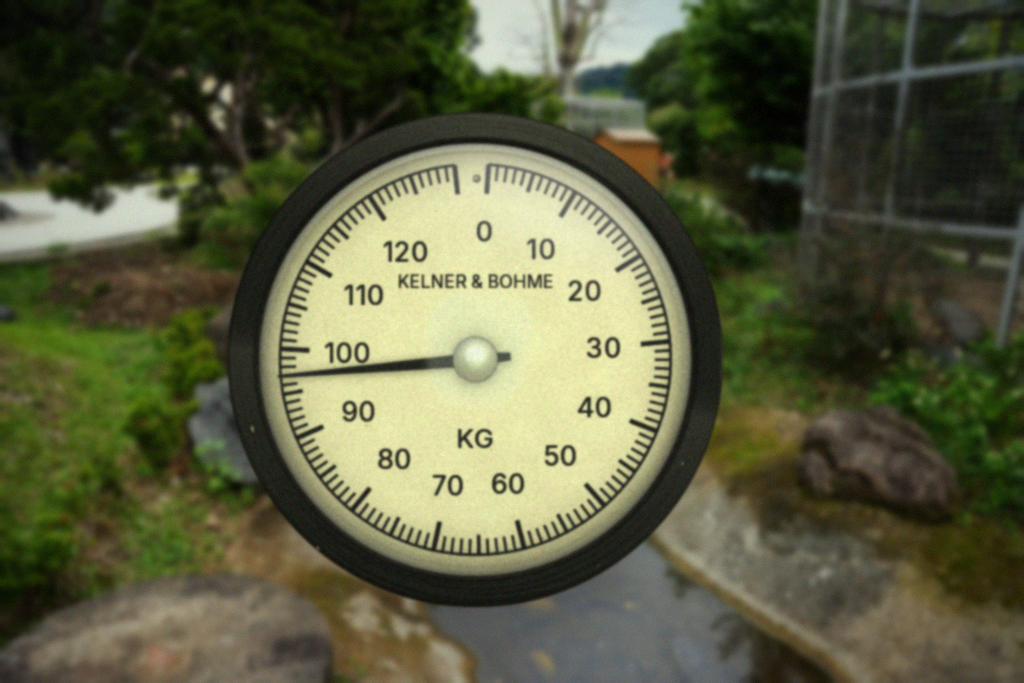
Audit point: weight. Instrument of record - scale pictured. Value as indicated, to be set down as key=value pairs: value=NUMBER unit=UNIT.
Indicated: value=97 unit=kg
